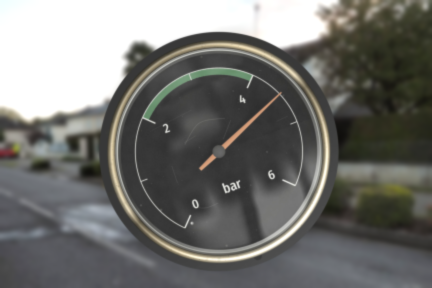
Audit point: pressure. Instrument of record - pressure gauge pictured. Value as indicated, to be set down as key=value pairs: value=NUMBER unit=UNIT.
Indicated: value=4.5 unit=bar
